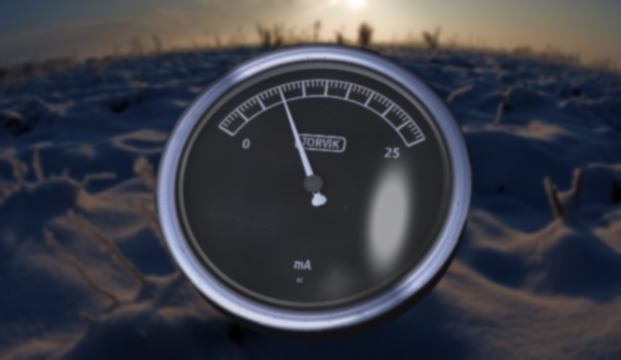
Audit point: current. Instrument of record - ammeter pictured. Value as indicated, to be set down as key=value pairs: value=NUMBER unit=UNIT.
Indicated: value=7.5 unit=mA
